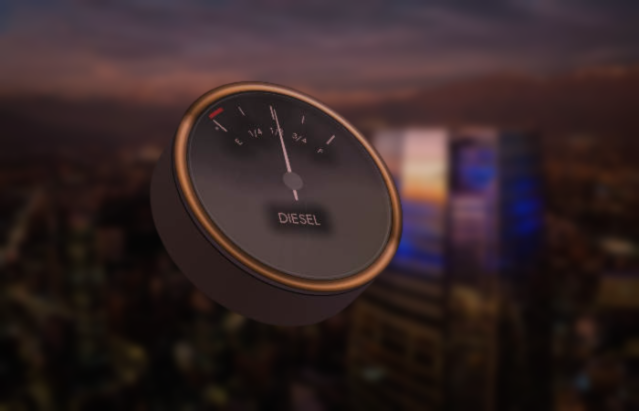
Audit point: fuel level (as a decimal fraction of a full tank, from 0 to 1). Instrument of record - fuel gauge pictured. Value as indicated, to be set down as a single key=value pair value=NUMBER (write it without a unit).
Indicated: value=0.5
